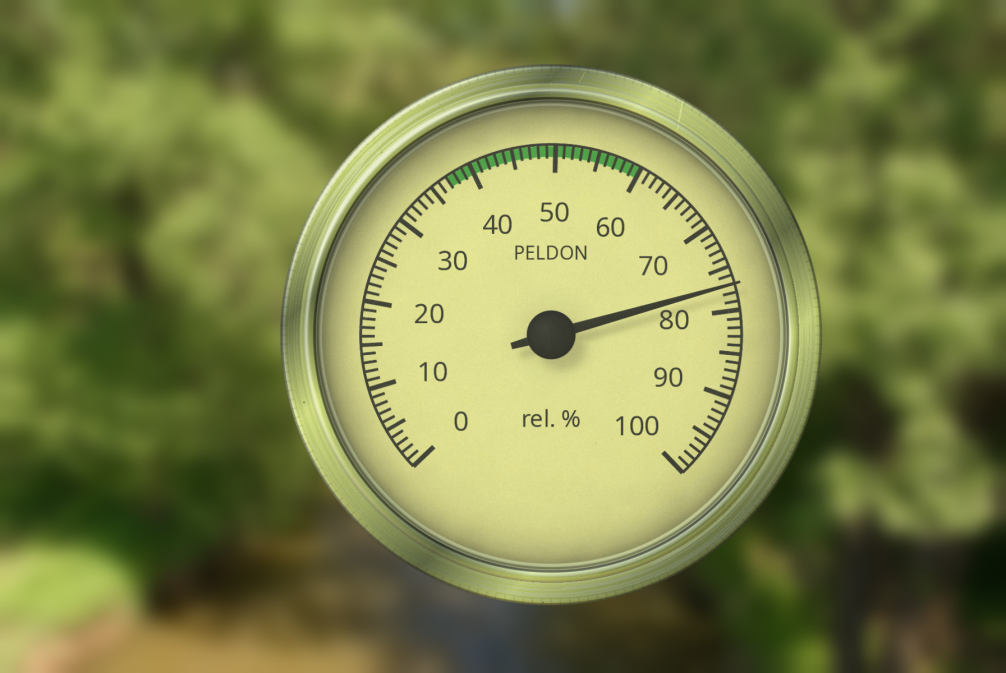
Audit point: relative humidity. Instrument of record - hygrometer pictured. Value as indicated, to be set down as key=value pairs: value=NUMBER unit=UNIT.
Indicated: value=77 unit=%
